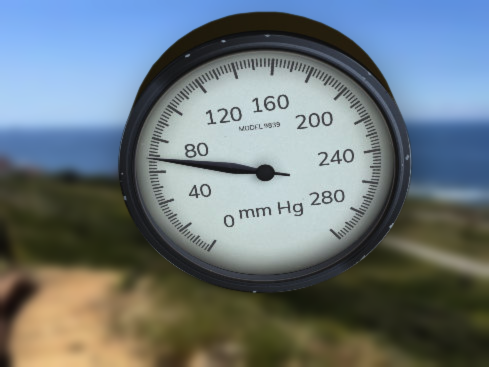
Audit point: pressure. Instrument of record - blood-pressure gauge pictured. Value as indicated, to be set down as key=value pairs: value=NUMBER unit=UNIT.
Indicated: value=70 unit=mmHg
